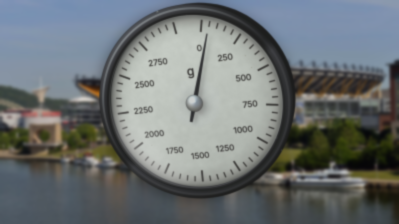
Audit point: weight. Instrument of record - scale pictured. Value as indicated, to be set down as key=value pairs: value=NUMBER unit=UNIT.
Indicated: value=50 unit=g
